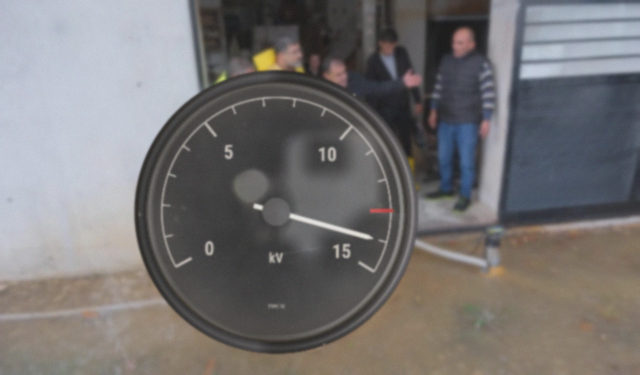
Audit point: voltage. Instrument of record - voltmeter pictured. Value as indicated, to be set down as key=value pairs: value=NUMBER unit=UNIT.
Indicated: value=14 unit=kV
